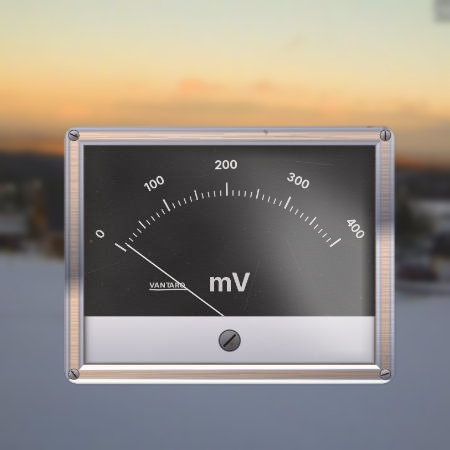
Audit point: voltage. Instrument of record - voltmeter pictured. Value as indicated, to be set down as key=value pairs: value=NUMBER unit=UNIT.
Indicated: value=10 unit=mV
